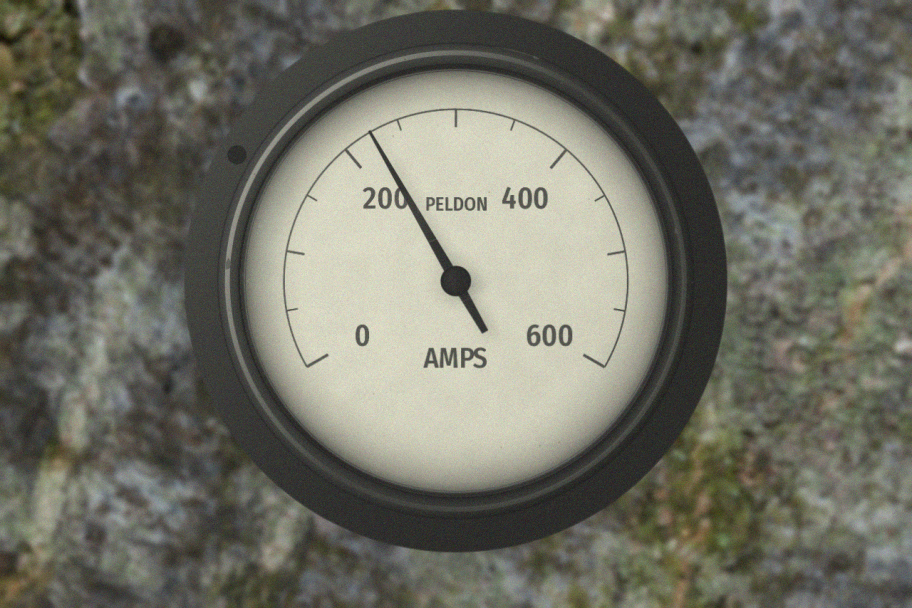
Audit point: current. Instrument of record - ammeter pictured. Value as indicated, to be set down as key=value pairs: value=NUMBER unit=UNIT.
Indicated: value=225 unit=A
